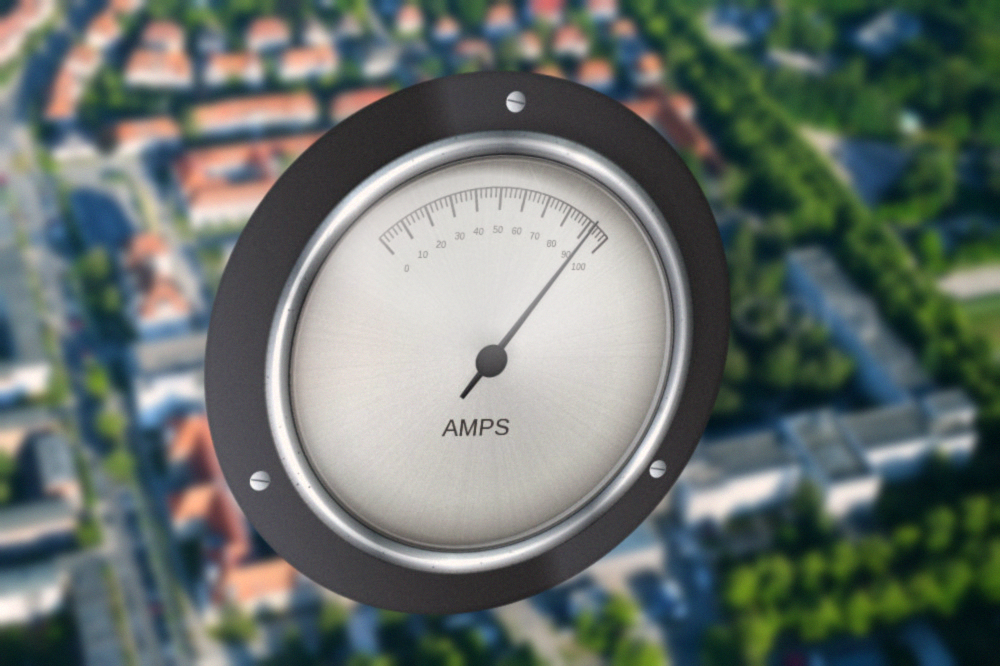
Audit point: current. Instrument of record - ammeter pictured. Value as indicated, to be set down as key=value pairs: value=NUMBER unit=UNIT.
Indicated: value=90 unit=A
